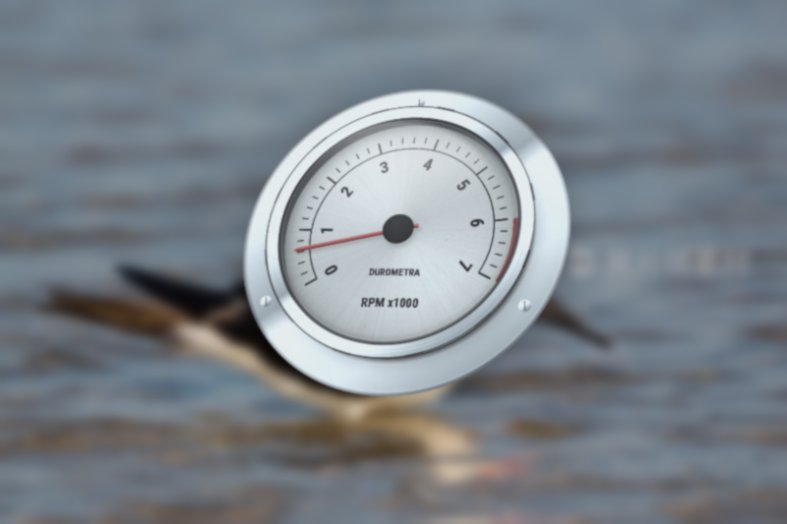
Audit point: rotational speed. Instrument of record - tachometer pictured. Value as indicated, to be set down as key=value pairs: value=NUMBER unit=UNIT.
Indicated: value=600 unit=rpm
